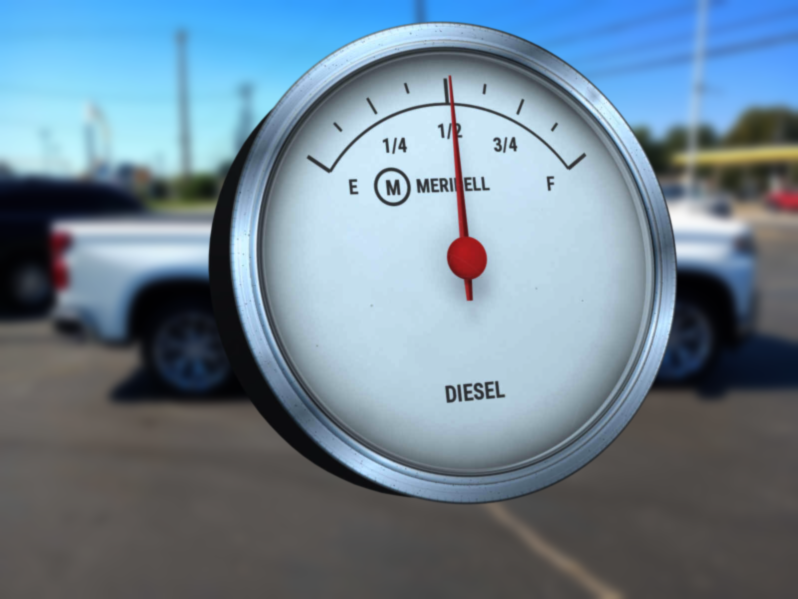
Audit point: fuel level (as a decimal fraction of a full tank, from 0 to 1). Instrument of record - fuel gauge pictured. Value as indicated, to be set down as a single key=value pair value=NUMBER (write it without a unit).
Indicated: value=0.5
